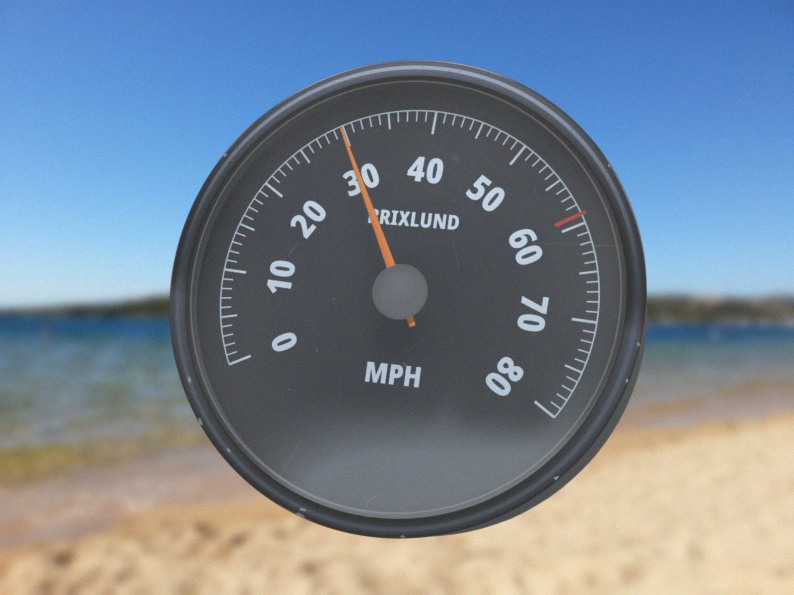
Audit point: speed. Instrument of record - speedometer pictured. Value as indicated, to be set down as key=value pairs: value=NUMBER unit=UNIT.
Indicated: value=30 unit=mph
